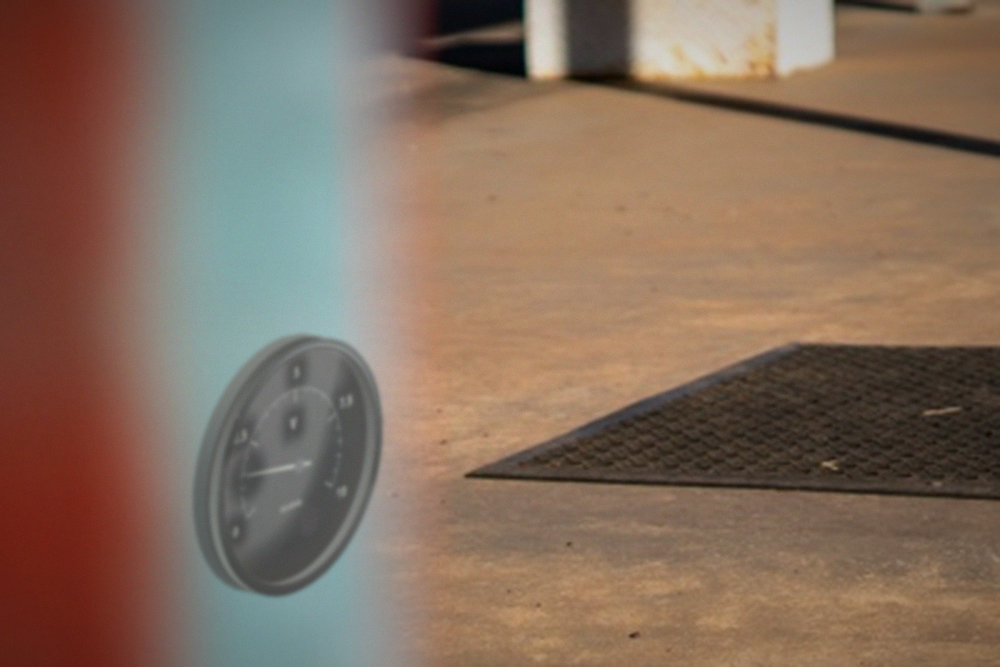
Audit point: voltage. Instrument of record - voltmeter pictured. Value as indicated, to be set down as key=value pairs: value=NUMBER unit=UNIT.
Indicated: value=1.5 unit=V
